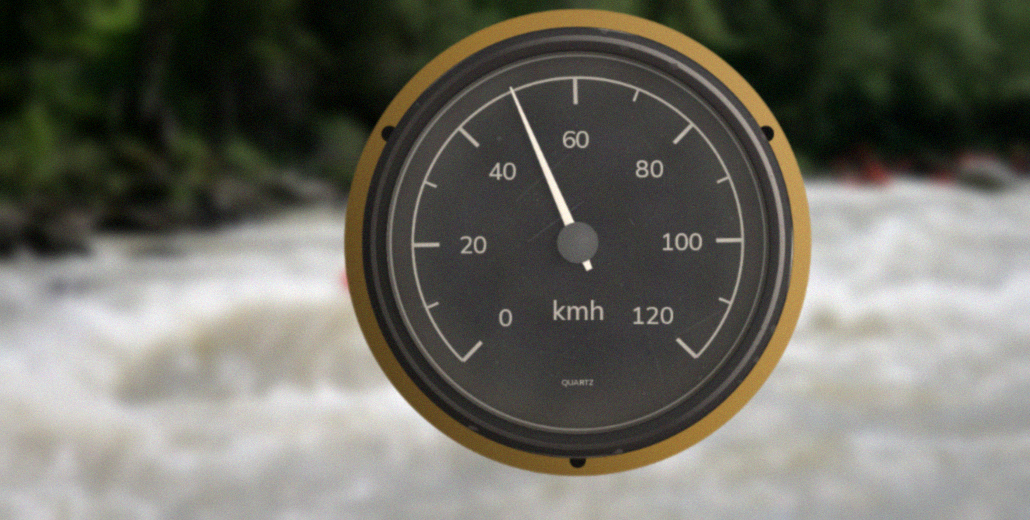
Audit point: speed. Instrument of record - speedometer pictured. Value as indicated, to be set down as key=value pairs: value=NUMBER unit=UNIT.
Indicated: value=50 unit=km/h
